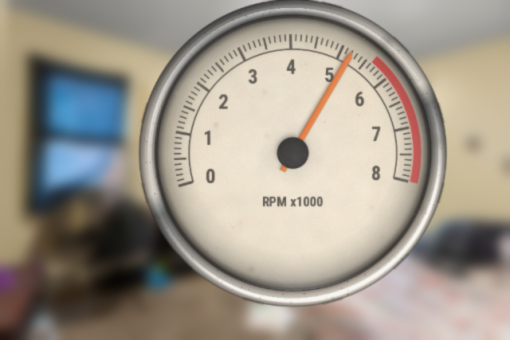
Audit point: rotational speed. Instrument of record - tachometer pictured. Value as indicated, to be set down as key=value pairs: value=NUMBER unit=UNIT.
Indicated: value=5200 unit=rpm
